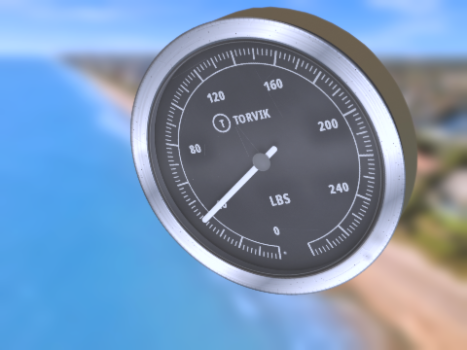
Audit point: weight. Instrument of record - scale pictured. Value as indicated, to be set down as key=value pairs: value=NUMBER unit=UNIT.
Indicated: value=40 unit=lb
